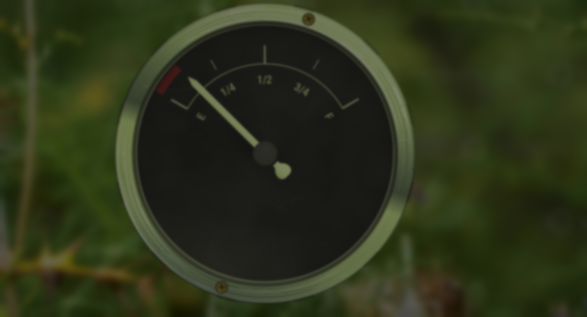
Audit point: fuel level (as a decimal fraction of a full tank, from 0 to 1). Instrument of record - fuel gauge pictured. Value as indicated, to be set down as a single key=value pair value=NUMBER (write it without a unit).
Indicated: value=0.125
